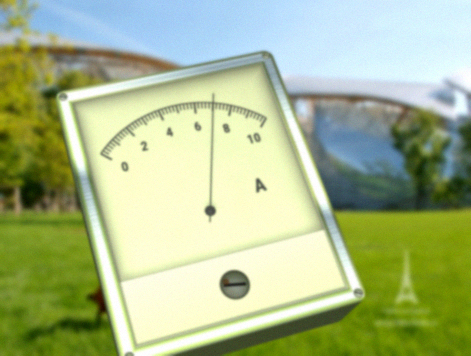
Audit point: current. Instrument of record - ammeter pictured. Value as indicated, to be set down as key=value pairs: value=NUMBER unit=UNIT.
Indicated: value=7 unit=A
